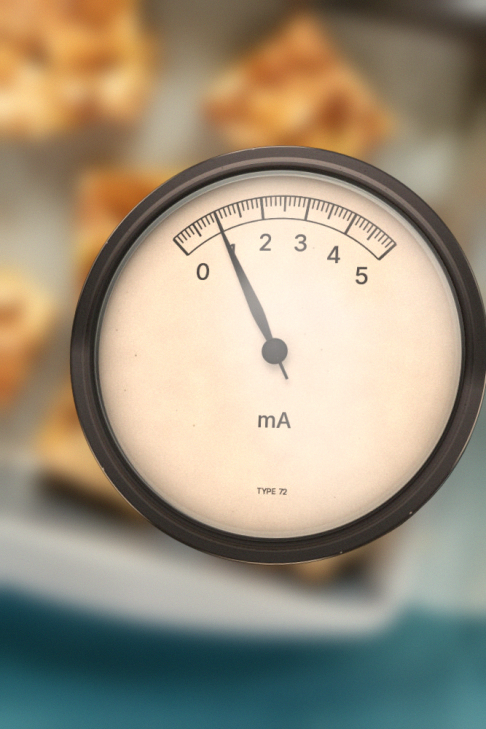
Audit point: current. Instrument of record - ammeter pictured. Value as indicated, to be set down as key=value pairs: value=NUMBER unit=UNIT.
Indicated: value=1 unit=mA
